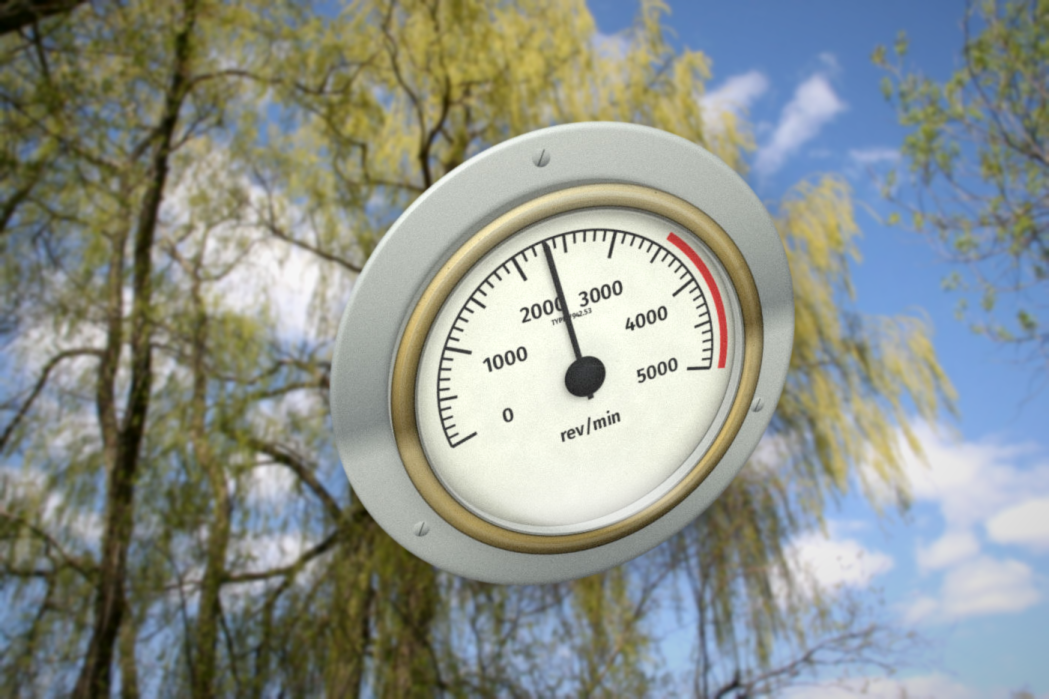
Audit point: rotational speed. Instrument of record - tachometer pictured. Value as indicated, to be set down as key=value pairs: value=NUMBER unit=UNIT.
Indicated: value=2300 unit=rpm
